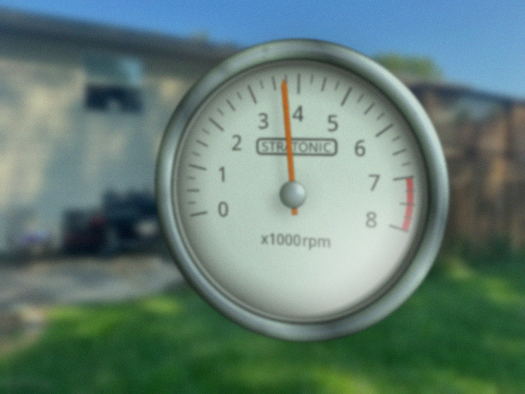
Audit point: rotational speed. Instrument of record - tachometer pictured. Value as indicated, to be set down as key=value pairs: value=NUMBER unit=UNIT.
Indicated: value=3750 unit=rpm
